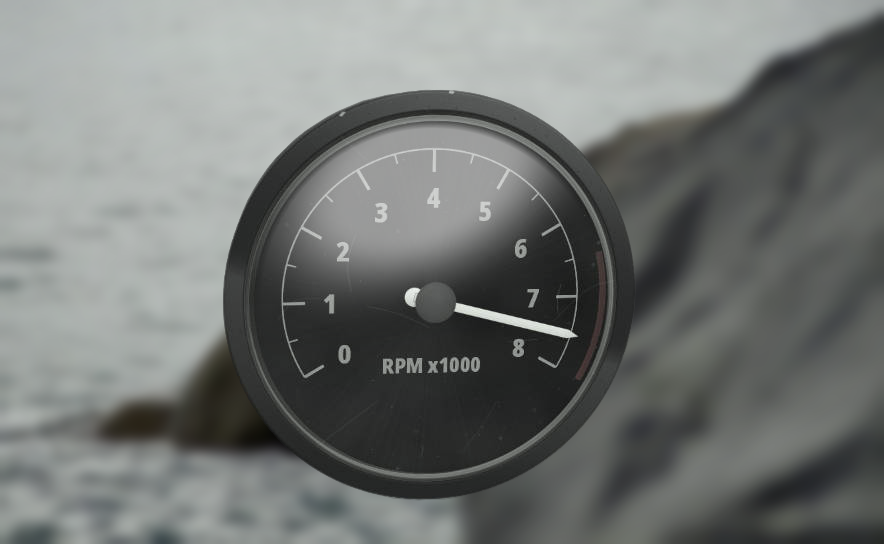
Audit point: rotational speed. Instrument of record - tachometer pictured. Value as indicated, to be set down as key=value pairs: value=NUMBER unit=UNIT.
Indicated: value=7500 unit=rpm
